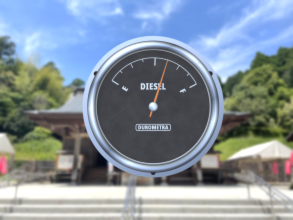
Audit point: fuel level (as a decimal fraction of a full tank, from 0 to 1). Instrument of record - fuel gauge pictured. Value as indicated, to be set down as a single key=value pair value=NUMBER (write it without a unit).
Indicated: value=0.625
